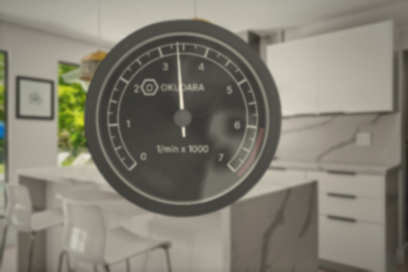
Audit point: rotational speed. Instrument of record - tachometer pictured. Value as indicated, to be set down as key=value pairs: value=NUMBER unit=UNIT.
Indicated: value=3375 unit=rpm
